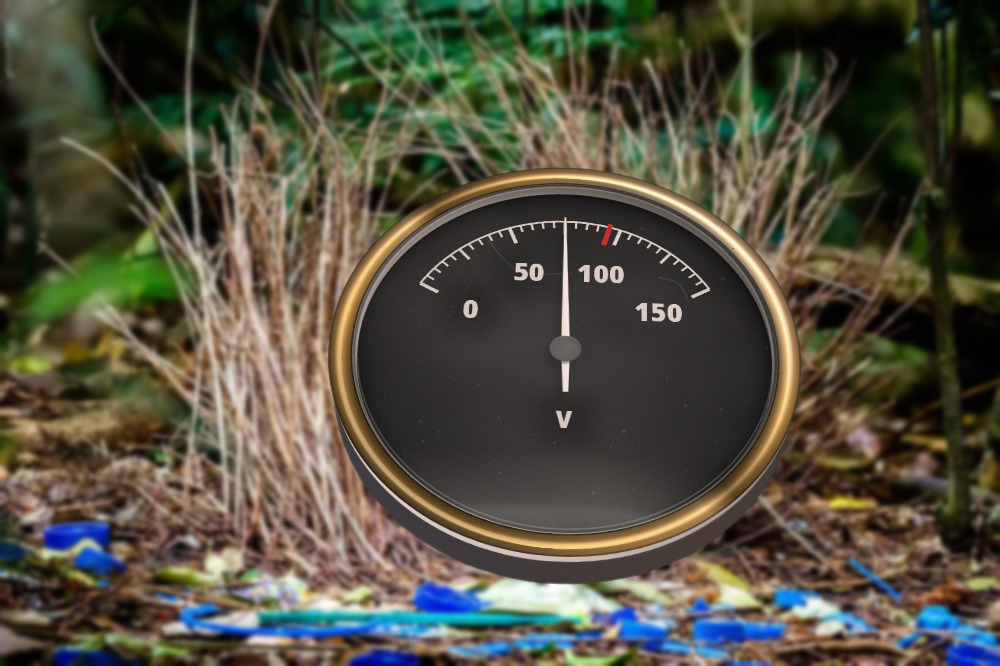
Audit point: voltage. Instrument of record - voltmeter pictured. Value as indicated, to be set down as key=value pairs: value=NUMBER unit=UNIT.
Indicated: value=75 unit=V
